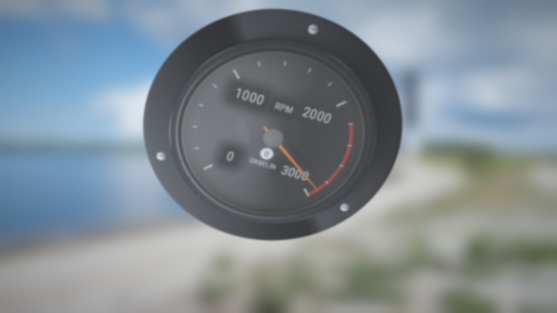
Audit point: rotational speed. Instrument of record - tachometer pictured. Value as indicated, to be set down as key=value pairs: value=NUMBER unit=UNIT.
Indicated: value=2900 unit=rpm
